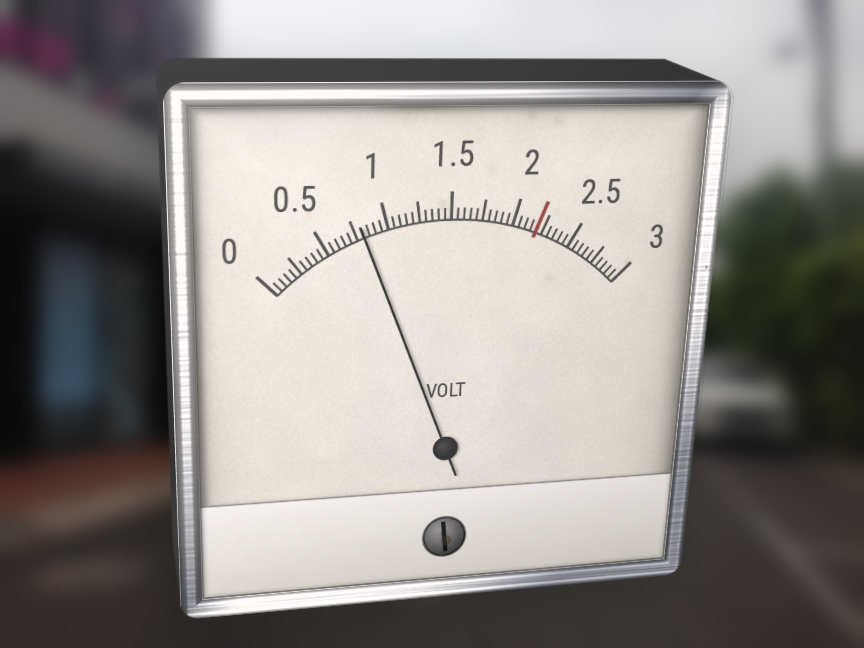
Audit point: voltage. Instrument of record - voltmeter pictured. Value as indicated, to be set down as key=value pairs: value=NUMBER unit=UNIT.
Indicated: value=0.8 unit=V
